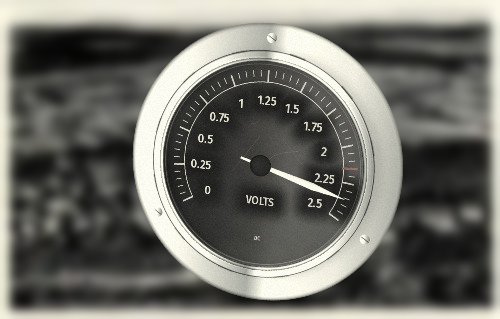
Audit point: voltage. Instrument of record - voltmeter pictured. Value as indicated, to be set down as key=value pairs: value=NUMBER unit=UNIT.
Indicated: value=2.35 unit=V
